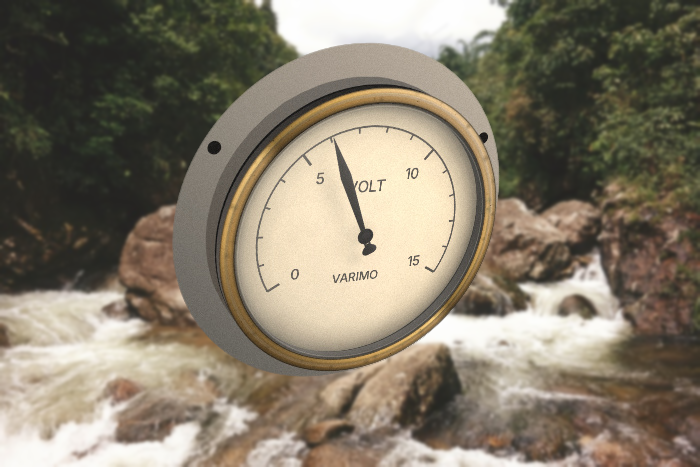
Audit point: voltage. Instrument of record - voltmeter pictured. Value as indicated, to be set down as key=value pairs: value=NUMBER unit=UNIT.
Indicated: value=6 unit=V
